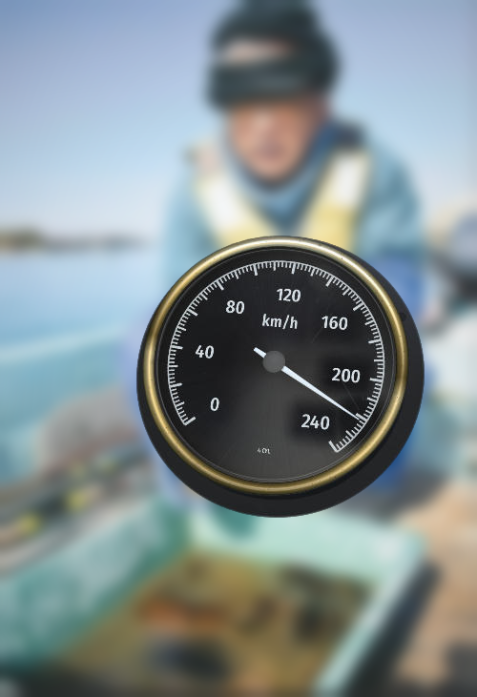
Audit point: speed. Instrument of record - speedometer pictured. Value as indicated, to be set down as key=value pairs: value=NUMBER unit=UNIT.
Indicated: value=222 unit=km/h
